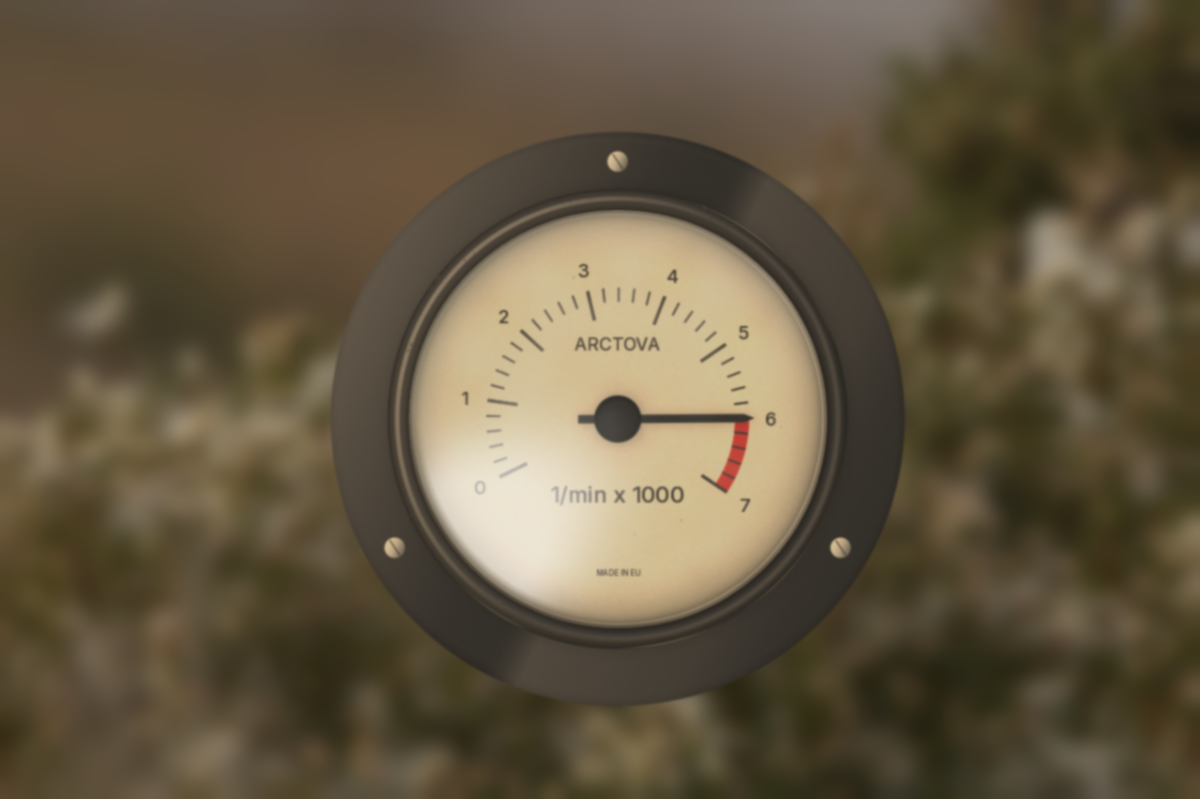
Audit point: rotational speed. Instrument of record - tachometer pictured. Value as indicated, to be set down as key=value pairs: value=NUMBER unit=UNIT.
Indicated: value=6000 unit=rpm
